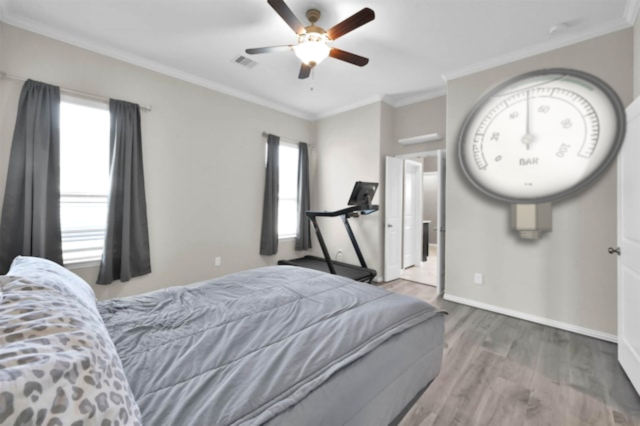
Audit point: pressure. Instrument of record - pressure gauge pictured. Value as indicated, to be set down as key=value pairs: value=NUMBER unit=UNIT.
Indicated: value=50 unit=bar
